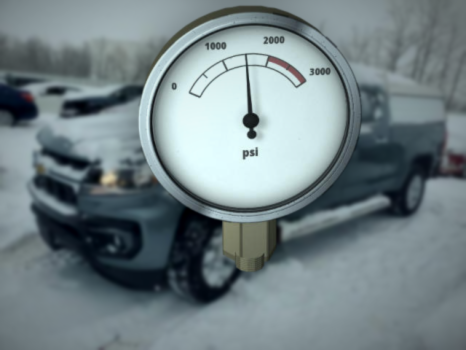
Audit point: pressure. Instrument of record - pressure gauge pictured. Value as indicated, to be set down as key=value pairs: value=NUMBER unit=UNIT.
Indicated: value=1500 unit=psi
